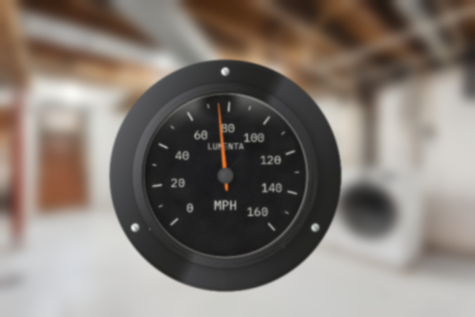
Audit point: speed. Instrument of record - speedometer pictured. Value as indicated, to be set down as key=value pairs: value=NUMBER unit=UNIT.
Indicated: value=75 unit=mph
